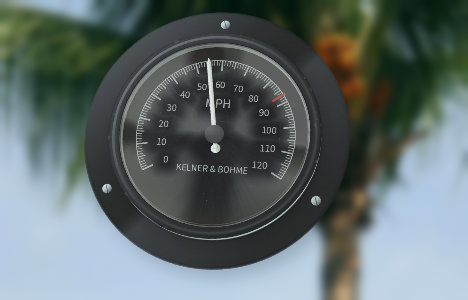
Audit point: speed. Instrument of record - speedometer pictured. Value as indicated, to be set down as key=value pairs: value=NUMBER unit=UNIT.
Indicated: value=55 unit=mph
